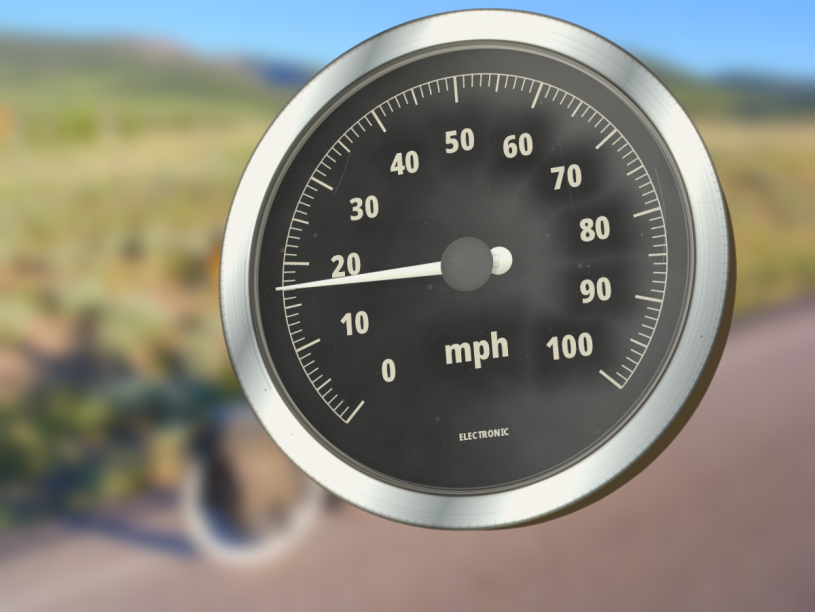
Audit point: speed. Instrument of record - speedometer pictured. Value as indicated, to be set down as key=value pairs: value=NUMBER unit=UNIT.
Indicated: value=17 unit=mph
